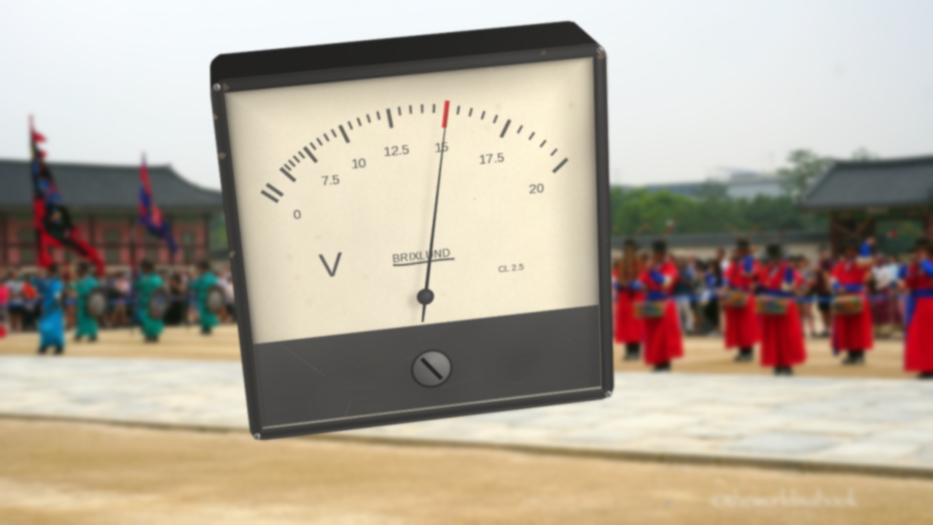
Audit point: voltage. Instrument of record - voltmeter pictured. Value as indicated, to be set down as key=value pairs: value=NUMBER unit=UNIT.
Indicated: value=15 unit=V
